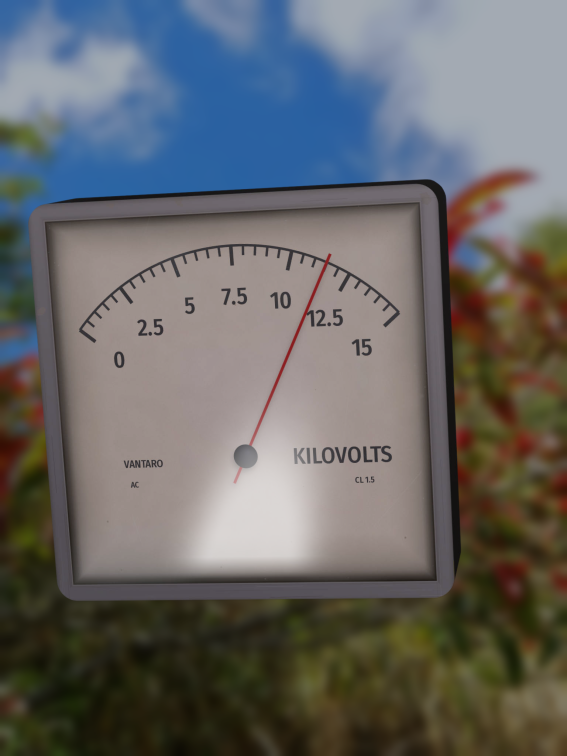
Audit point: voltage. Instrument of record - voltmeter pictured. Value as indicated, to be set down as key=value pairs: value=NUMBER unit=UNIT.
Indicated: value=11.5 unit=kV
